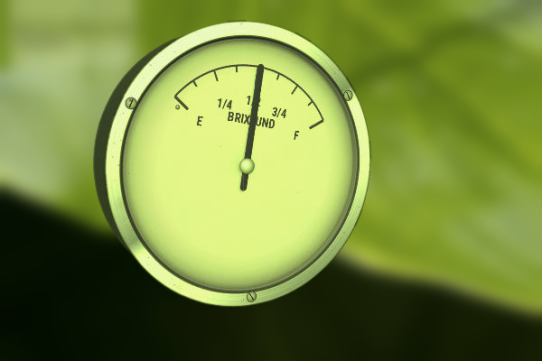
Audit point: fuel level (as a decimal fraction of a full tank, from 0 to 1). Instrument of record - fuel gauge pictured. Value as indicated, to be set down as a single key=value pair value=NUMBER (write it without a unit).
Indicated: value=0.5
